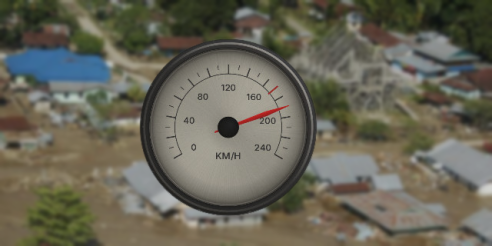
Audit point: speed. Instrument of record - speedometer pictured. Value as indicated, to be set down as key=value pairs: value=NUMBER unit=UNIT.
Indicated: value=190 unit=km/h
